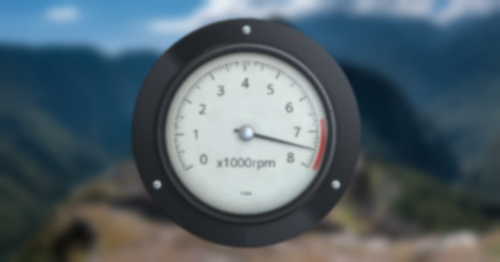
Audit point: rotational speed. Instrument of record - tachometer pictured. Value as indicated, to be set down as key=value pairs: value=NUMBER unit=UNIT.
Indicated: value=7500 unit=rpm
